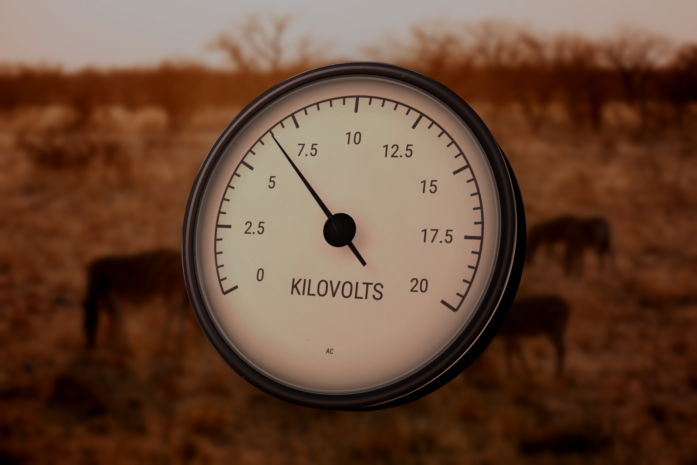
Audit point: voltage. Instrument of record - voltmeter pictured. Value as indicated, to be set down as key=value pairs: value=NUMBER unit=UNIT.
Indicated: value=6.5 unit=kV
